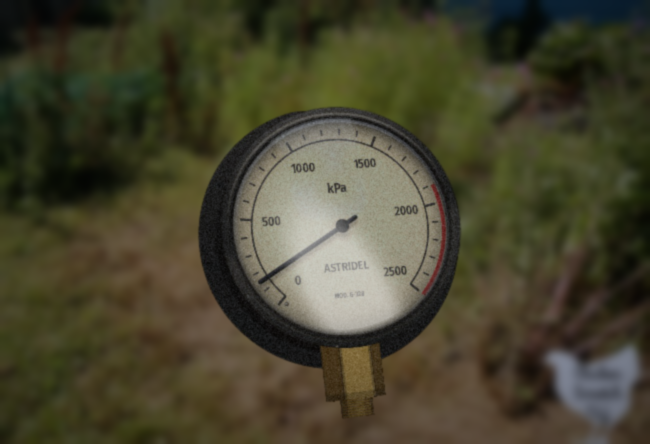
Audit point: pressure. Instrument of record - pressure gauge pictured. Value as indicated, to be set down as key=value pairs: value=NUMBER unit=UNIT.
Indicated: value=150 unit=kPa
